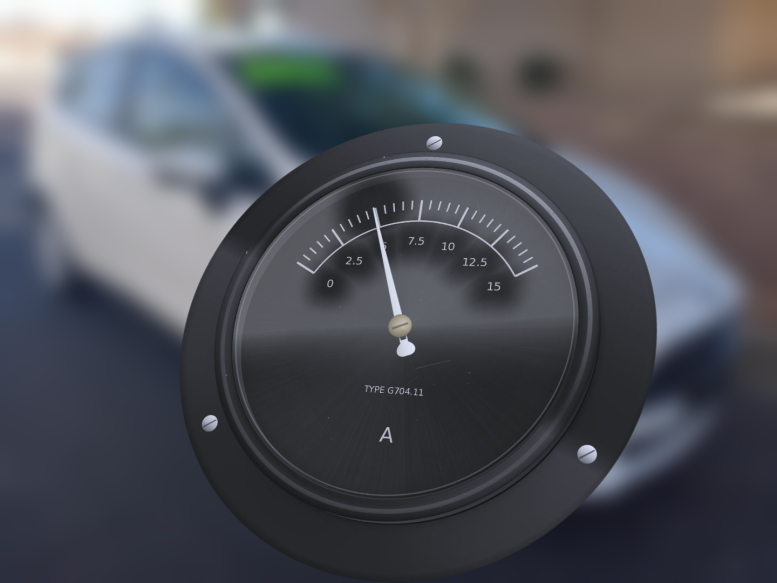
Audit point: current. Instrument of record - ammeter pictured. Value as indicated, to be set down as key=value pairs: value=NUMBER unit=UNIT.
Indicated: value=5 unit=A
